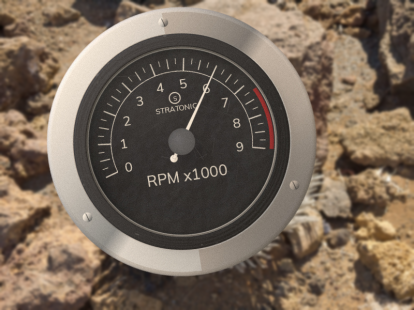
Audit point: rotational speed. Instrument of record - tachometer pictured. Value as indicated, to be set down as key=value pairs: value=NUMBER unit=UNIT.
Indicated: value=6000 unit=rpm
